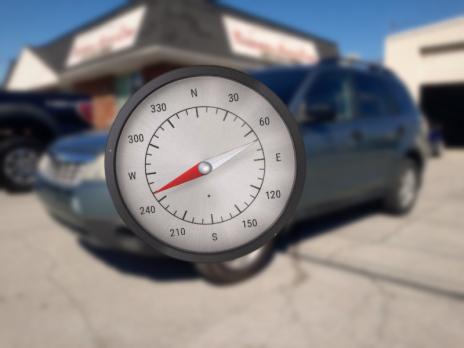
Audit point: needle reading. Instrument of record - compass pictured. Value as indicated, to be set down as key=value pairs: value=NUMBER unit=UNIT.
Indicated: value=250 unit=°
